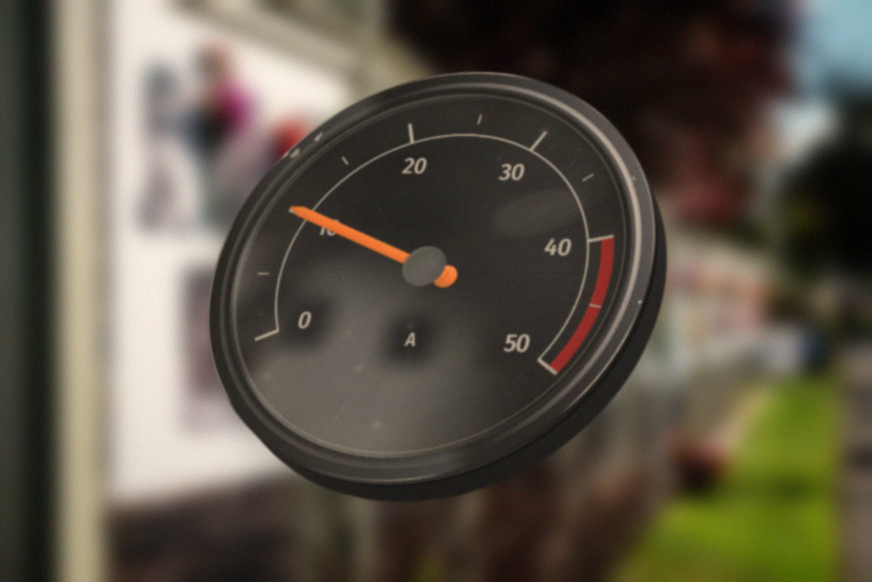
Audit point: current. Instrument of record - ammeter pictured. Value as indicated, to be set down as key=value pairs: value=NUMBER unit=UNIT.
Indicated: value=10 unit=A
